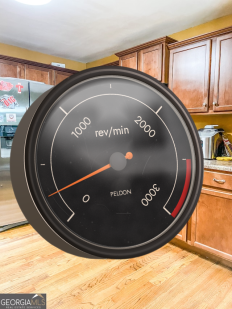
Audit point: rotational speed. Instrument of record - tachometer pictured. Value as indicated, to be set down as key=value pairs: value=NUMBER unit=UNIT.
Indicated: value=250 unit=rpm
